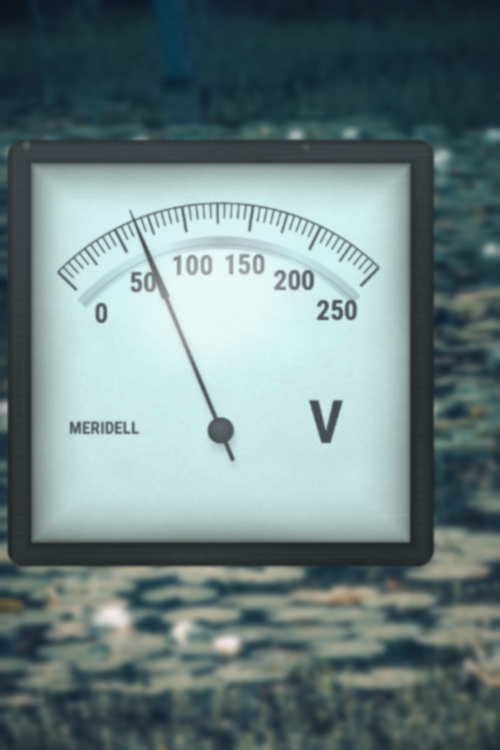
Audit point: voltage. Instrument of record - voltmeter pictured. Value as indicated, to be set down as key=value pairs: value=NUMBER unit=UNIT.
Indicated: value=65 unit=V
